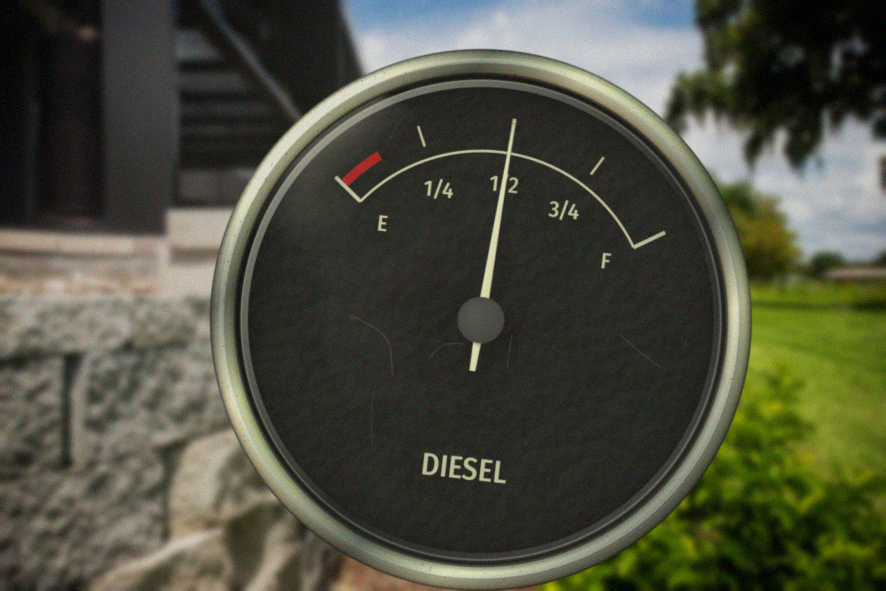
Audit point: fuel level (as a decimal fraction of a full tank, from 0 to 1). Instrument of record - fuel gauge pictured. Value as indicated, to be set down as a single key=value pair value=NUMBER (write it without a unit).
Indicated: value=0.5
